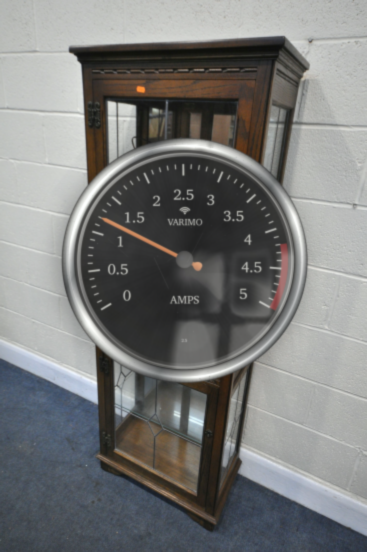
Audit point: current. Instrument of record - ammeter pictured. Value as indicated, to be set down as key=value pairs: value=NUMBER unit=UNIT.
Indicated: value=1.2 unit=A
